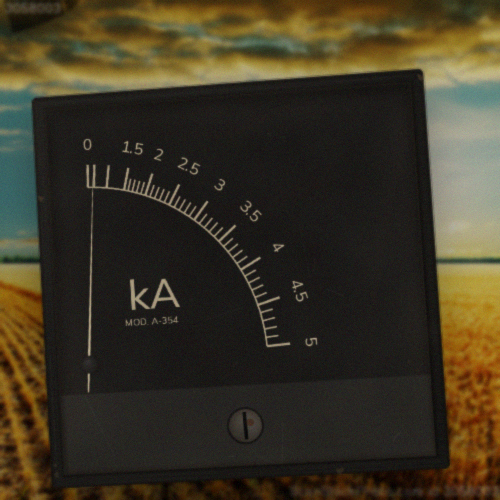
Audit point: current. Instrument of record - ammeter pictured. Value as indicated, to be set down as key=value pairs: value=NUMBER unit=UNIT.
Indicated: value=0.5 unit=kA
